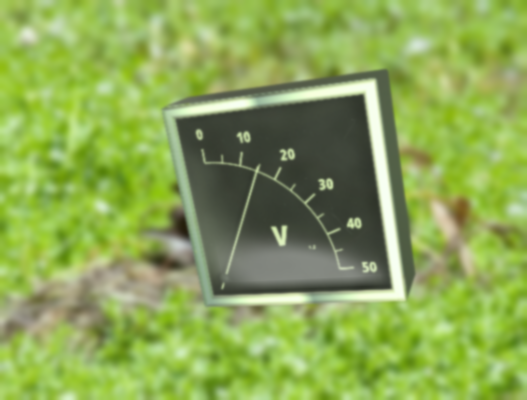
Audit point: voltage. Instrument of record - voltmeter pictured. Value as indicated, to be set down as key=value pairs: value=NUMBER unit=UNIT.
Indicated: value=15 unit=V
